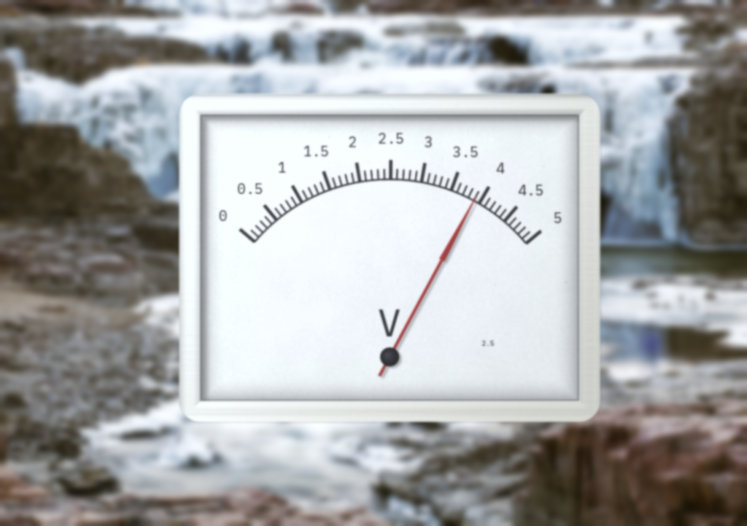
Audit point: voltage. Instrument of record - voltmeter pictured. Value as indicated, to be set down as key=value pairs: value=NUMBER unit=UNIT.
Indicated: value=3.9 unit=V
